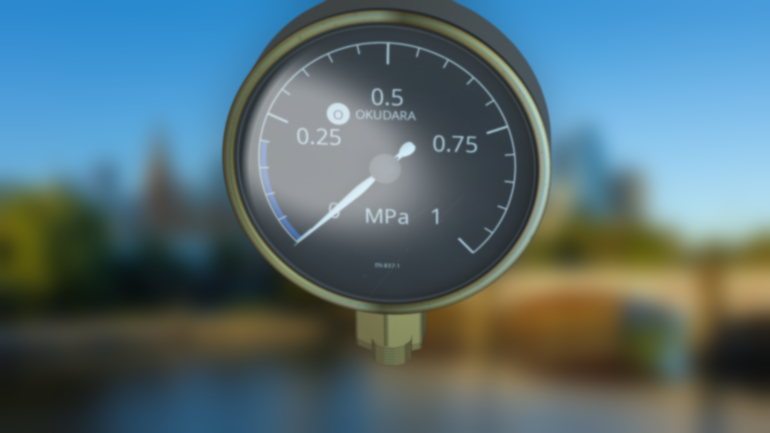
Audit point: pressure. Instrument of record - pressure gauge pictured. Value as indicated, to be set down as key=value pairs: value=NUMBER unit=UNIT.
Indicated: value=0 unit=MPa
